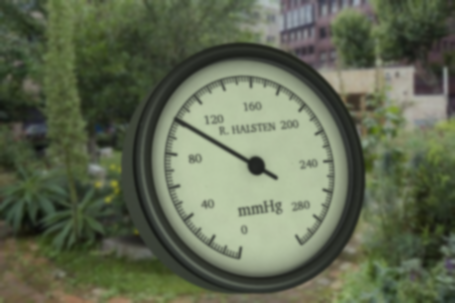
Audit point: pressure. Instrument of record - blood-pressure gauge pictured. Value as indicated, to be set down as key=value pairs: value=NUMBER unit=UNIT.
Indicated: value=100 unit=mmHg
